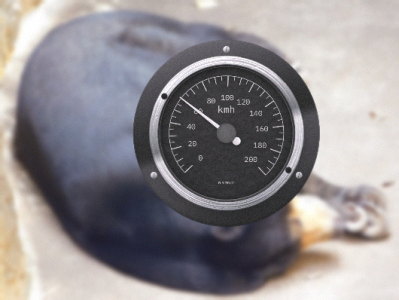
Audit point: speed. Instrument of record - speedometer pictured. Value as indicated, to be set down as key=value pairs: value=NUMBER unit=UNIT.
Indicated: value=60 unit=km/h
